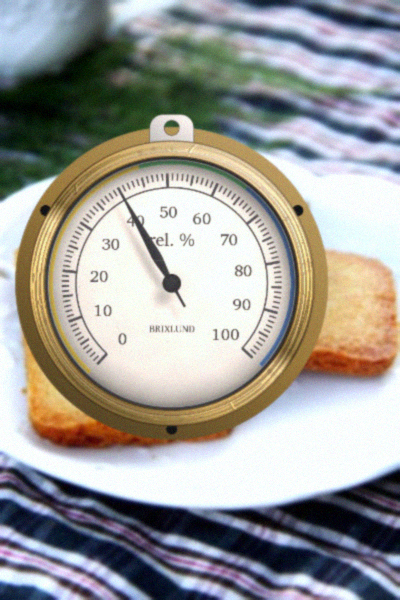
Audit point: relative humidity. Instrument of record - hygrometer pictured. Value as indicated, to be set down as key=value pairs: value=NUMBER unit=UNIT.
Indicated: value=40 unit=%
